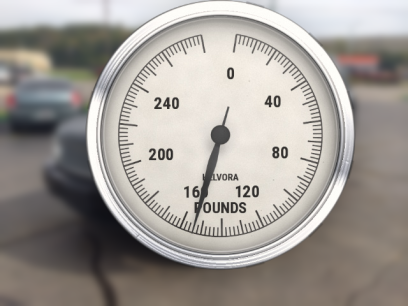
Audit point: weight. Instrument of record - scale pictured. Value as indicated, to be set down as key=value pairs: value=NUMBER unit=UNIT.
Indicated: value=154 unit=lb
